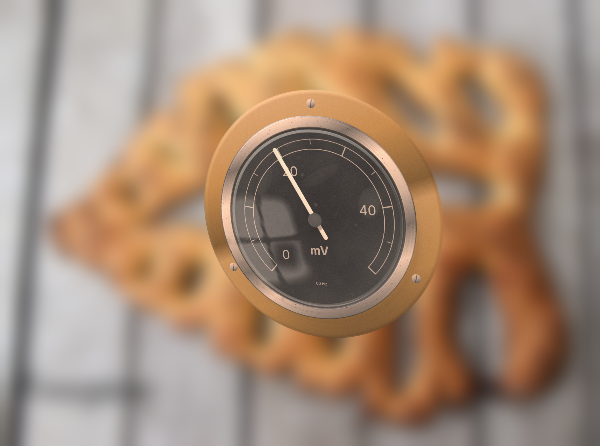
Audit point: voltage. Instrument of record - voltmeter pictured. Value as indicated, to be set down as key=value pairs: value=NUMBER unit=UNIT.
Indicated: value=20 unit=mV
